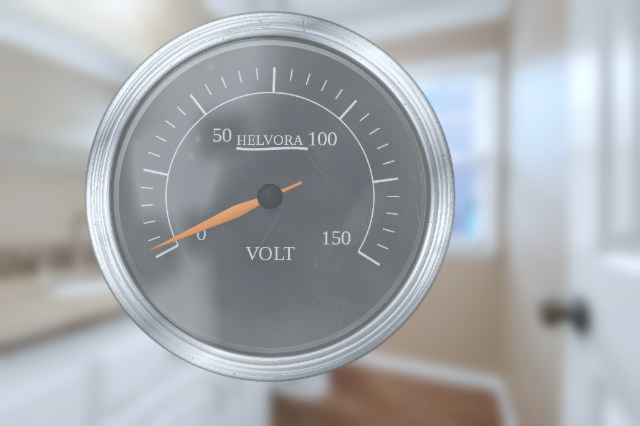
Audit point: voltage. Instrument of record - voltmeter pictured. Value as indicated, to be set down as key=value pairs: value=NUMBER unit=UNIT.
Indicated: value=2.5 unit=V
